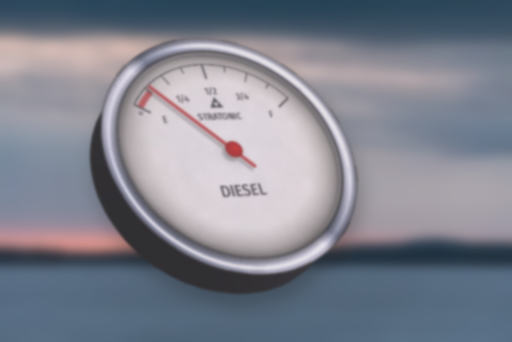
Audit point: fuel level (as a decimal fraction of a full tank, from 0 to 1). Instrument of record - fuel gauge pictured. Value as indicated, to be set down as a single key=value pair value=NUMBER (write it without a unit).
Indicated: value=0.125
